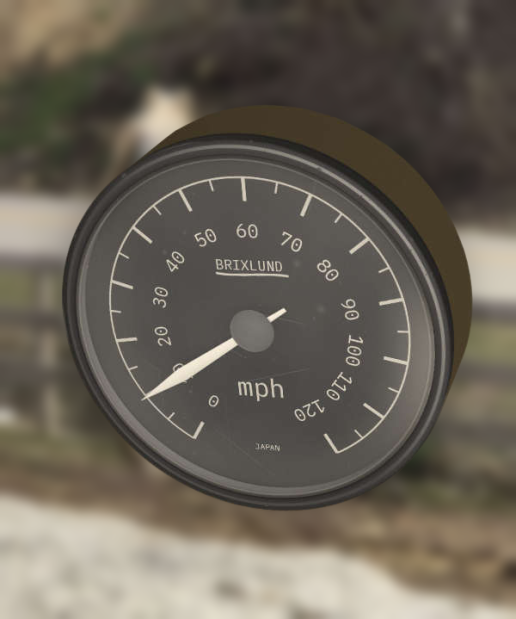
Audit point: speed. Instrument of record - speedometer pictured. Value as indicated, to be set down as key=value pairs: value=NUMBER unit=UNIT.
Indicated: value=10 unit=mph
